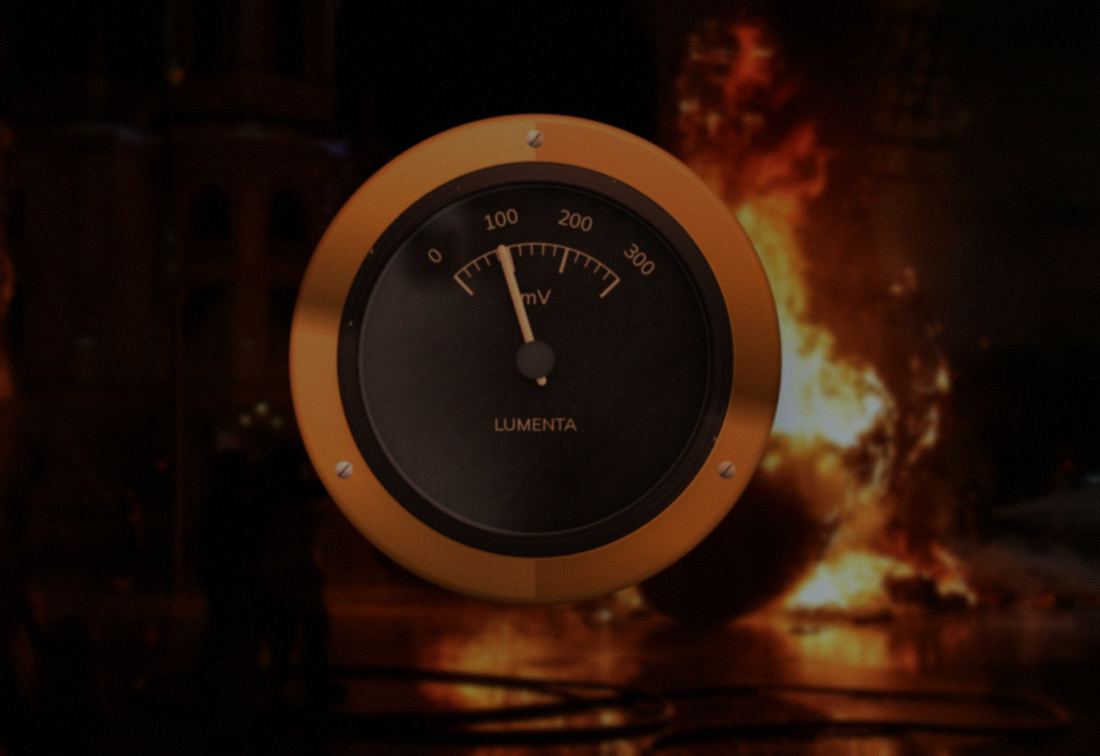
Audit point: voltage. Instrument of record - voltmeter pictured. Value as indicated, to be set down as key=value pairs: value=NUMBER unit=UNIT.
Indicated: value=90 unit=mV
